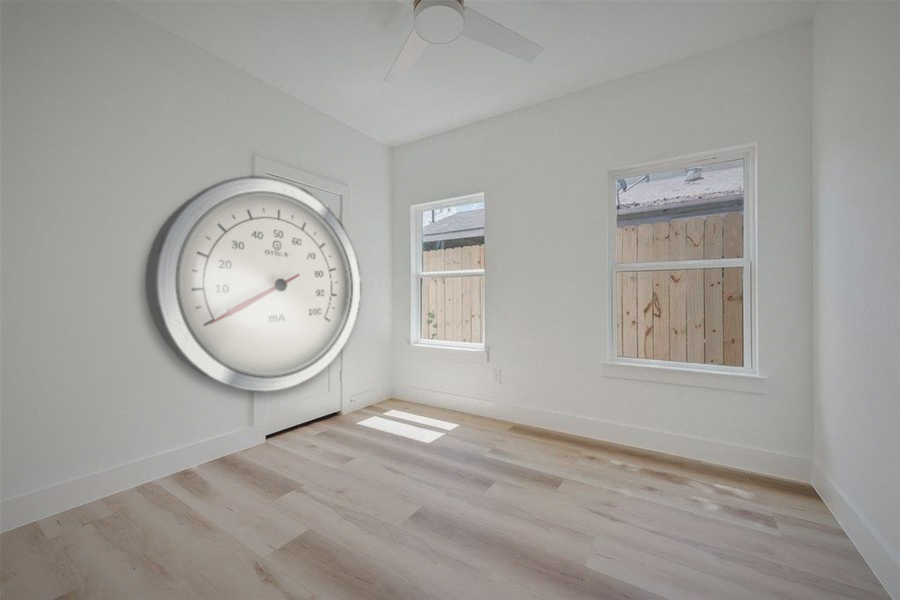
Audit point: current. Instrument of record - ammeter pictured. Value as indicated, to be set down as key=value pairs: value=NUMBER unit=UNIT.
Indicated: value=0 unit=mA
